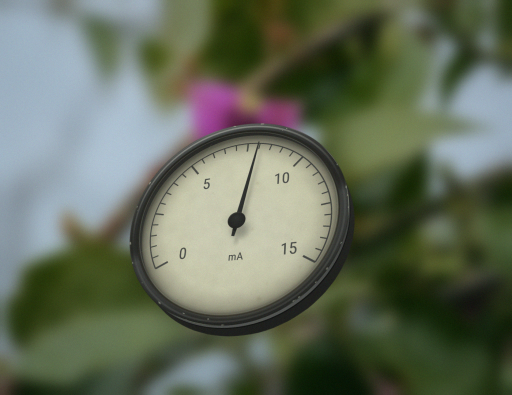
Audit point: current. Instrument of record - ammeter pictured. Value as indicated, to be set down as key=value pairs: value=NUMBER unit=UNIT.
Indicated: value=8 unit=mA
